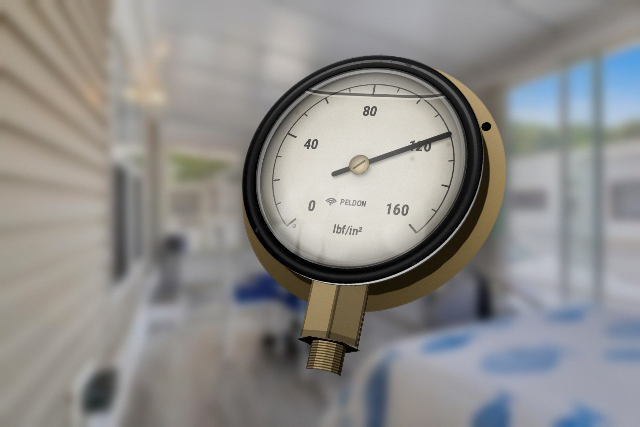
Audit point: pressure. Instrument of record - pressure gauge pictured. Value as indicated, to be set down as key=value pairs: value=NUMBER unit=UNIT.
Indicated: value=120 unit=psi
